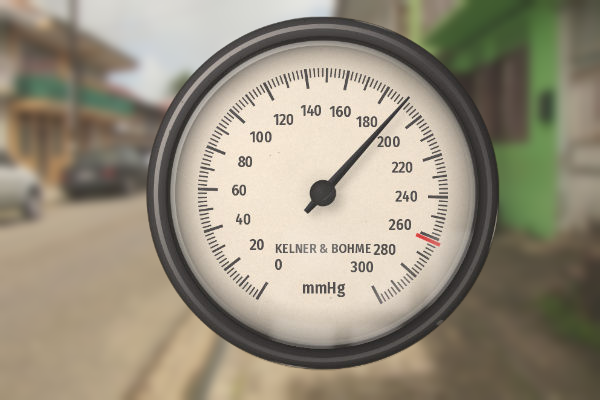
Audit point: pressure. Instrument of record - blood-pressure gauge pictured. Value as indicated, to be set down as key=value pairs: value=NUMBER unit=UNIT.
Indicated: value=190 unit=mmHg
